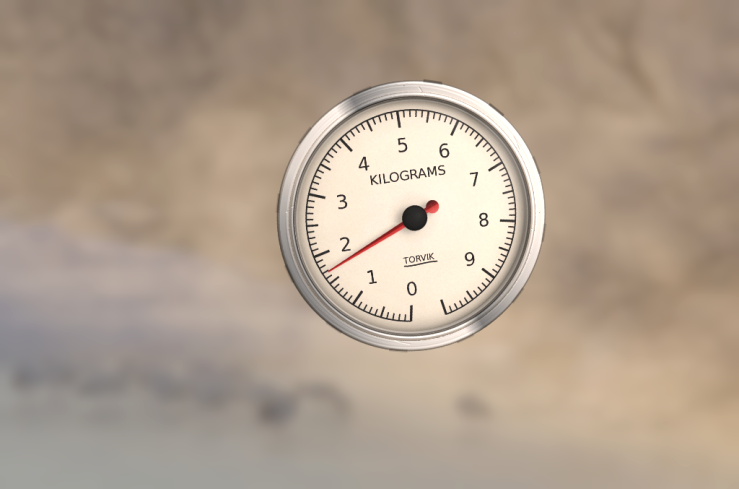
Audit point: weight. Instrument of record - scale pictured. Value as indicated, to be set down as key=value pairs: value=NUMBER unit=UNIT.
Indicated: value=1.7 unit=kg
